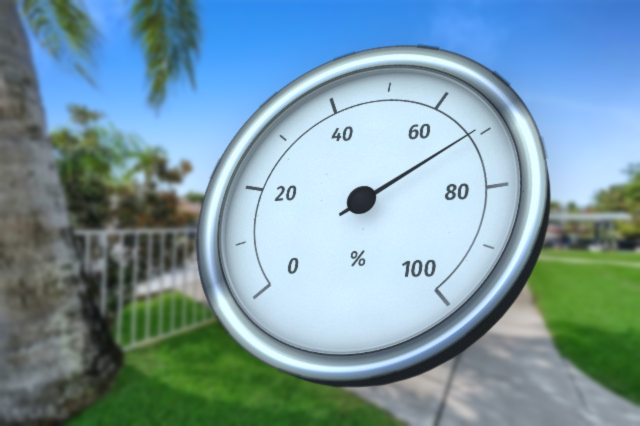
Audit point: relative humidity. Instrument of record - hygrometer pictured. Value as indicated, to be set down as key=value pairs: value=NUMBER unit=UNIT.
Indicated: value=70 unit=%
